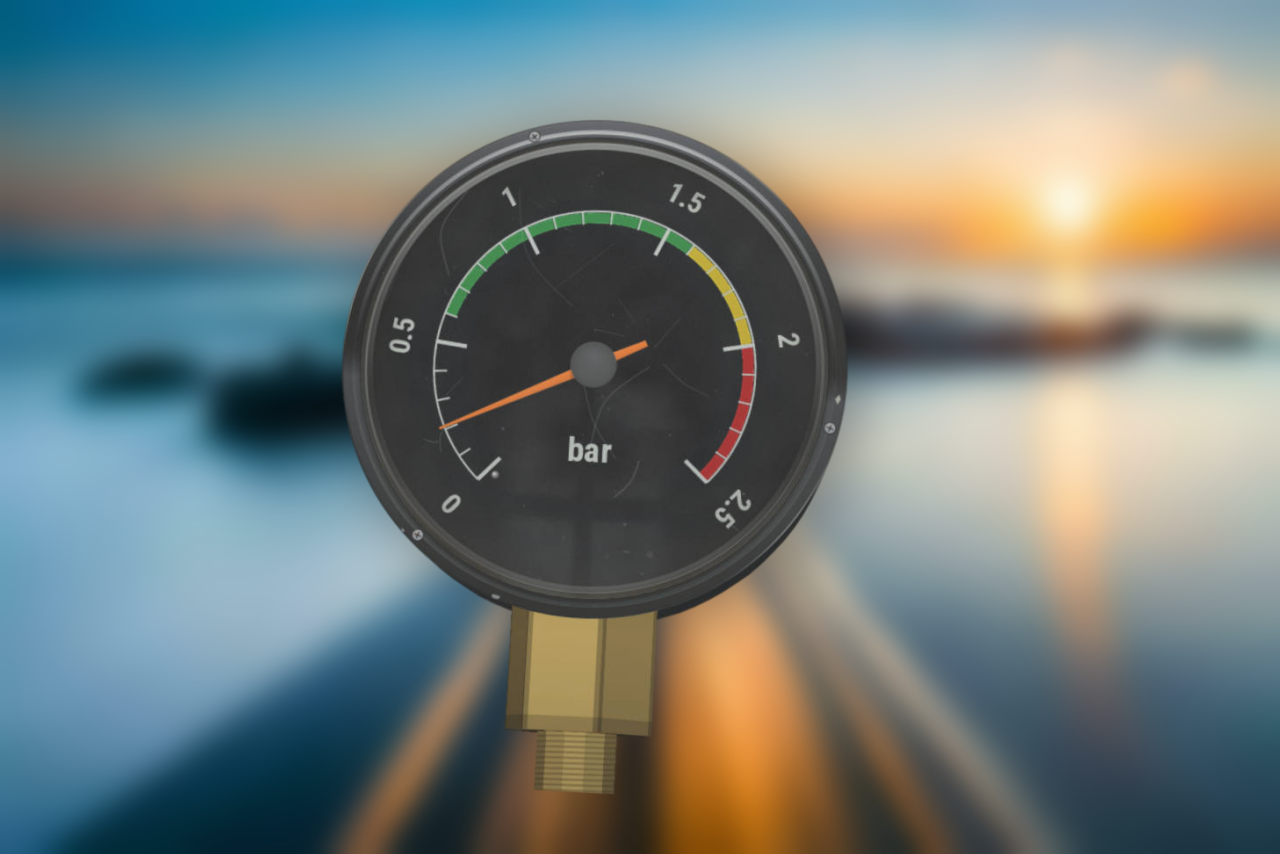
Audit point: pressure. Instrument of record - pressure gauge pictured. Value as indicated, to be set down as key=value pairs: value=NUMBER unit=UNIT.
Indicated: value=0.2 unit=bar
